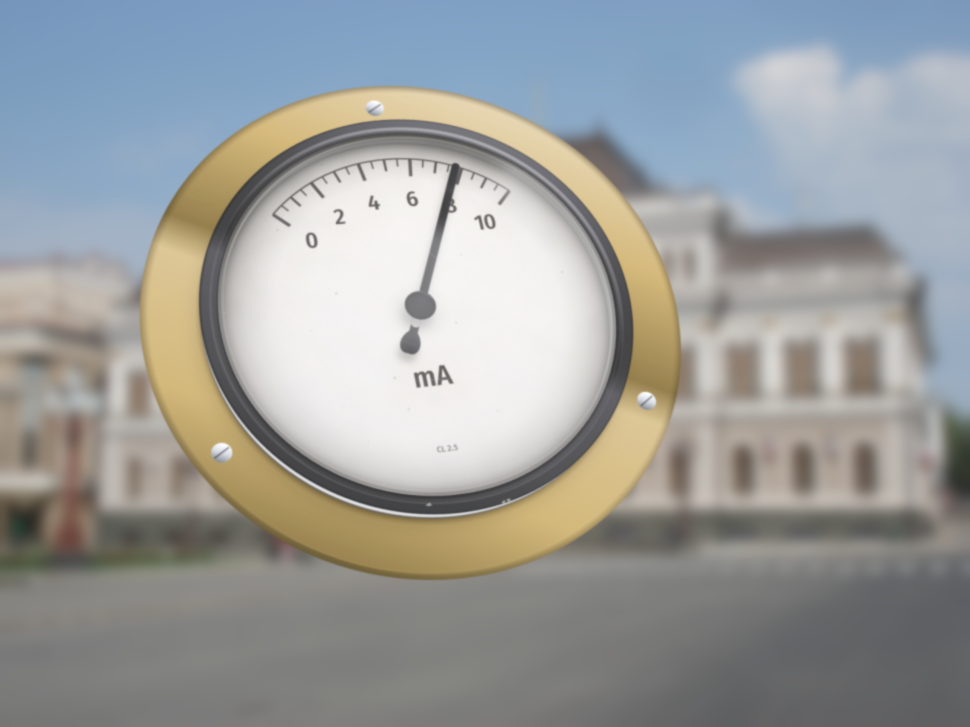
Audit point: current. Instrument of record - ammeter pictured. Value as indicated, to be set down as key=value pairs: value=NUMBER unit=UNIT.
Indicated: value=7.75 unit=mA
